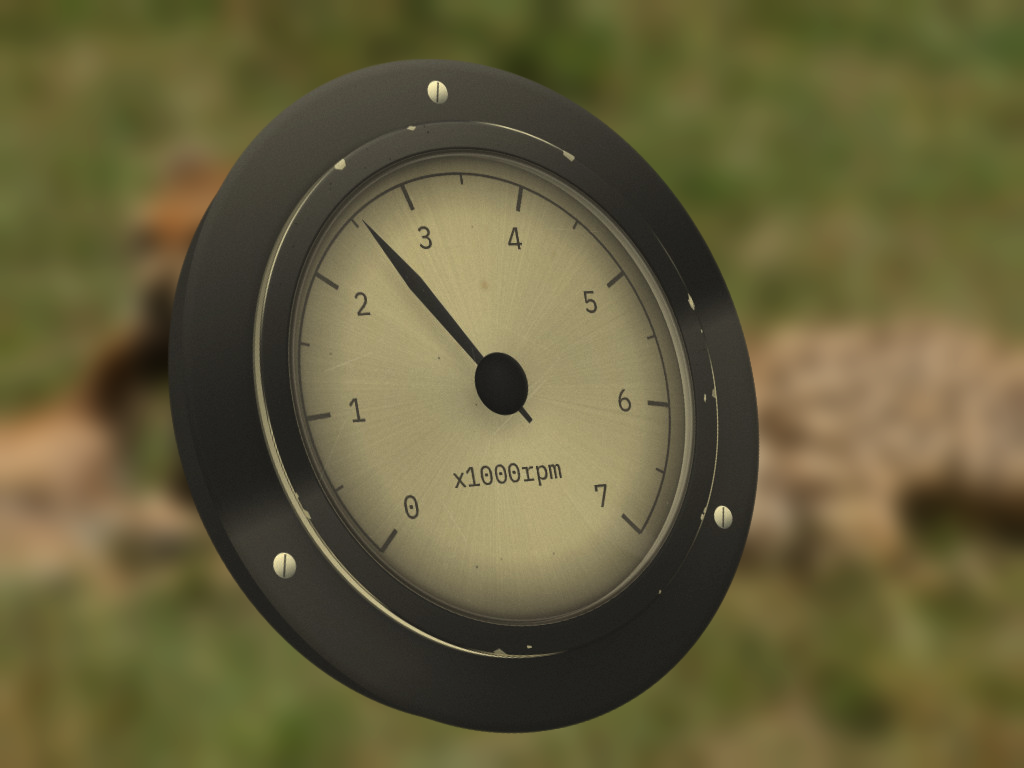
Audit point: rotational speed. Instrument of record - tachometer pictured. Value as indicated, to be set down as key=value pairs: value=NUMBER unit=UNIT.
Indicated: value=2500 unit=rpm
